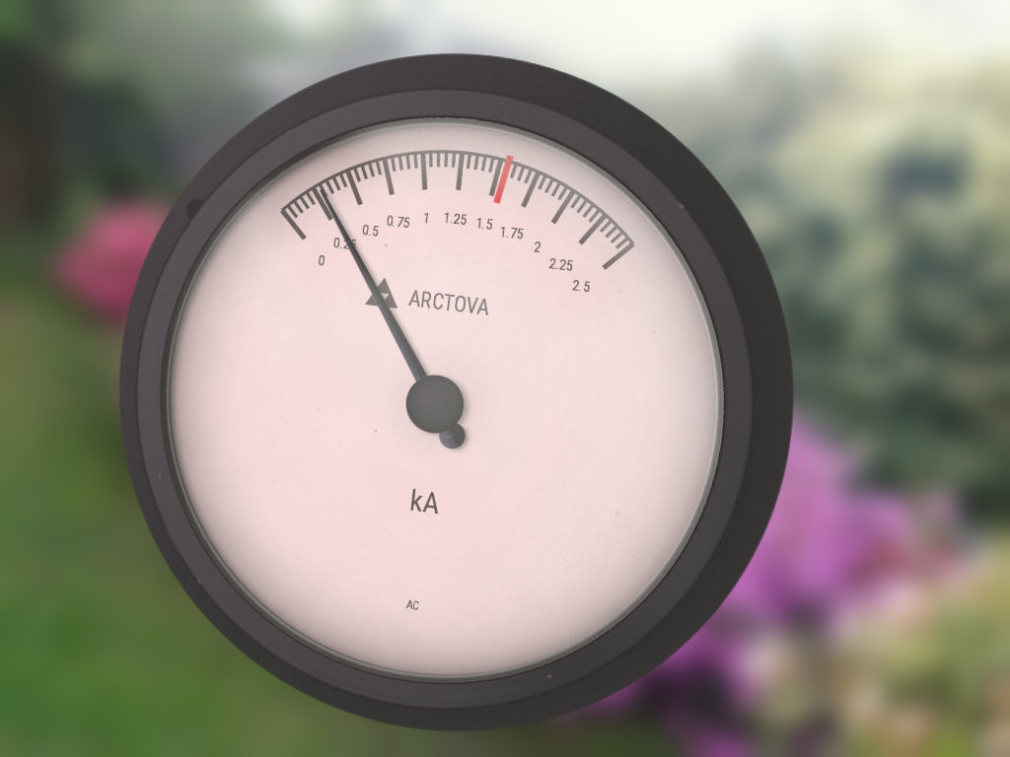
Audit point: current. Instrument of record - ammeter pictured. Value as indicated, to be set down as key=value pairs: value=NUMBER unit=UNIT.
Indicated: value=0.3 unit=kA
